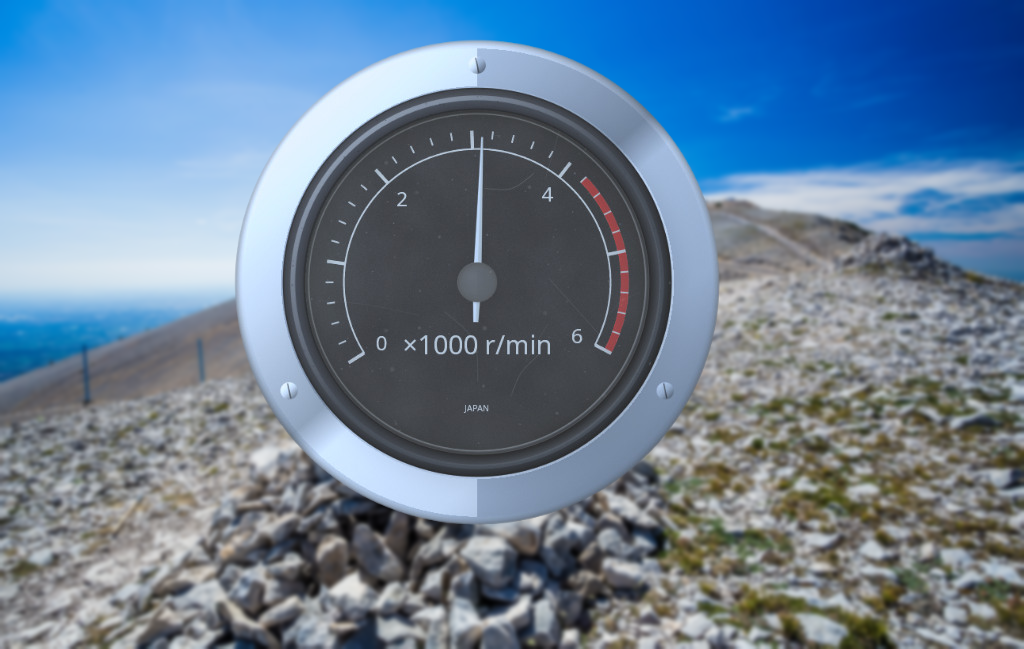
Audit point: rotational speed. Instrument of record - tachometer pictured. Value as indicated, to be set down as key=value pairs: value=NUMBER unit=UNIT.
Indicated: value=3100 unit=rpm
